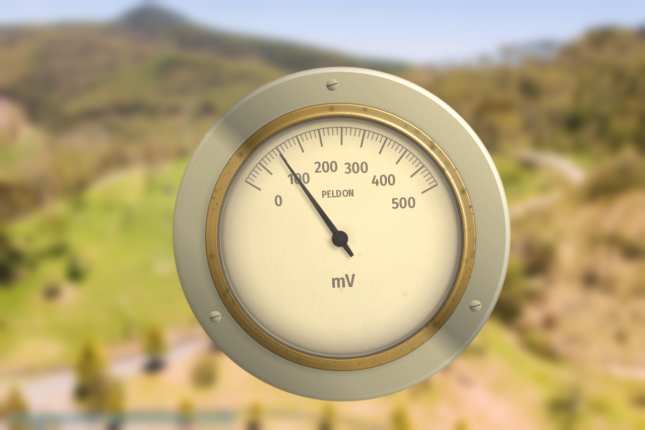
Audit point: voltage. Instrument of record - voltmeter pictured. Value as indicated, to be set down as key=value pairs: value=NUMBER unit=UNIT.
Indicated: value=100 unit=mV
